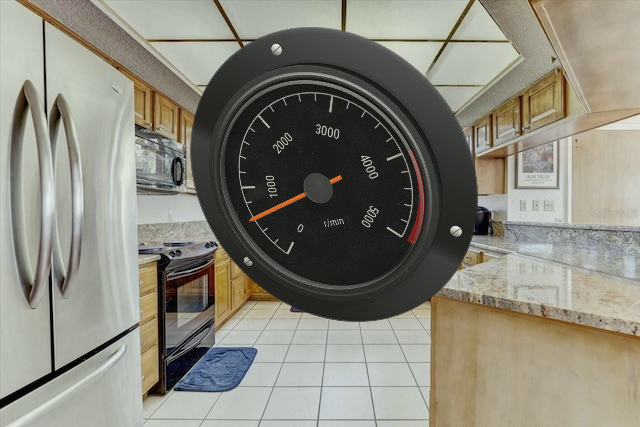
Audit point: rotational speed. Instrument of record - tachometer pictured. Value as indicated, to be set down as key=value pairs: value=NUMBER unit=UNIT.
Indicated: value=600 unit=rpm
